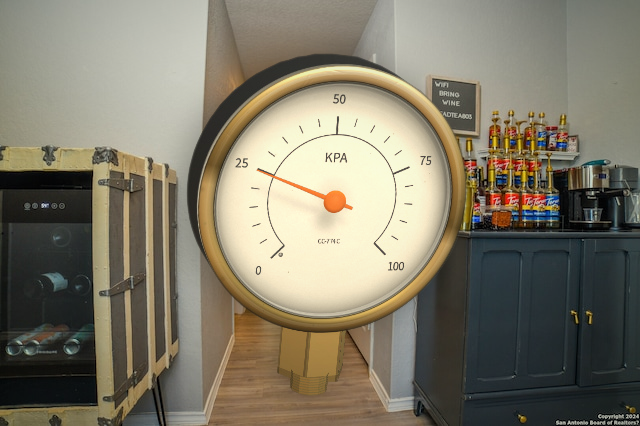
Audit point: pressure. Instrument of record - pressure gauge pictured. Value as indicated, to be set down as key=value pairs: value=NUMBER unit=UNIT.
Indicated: value=25 unit=kPa
